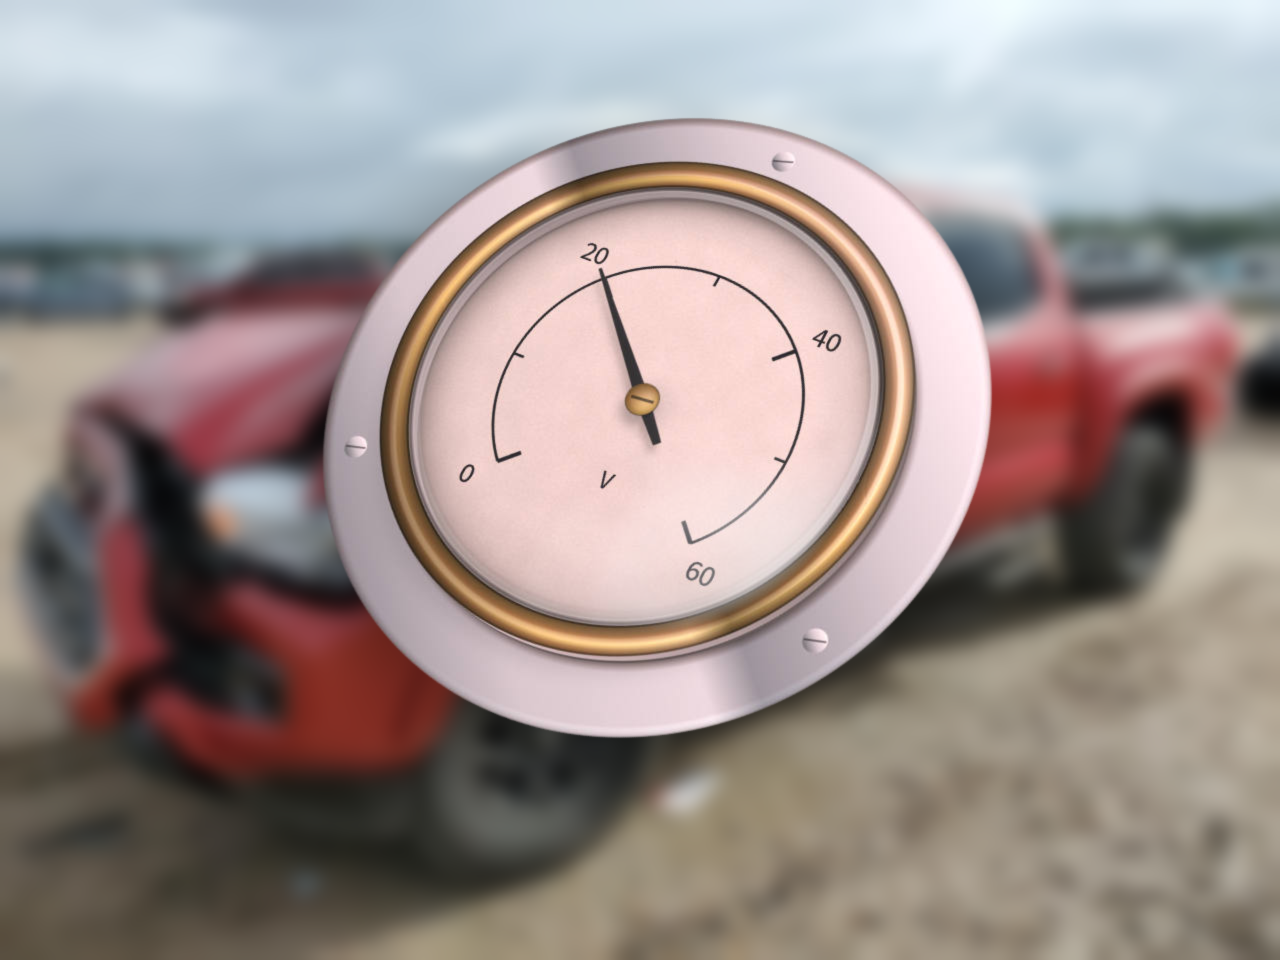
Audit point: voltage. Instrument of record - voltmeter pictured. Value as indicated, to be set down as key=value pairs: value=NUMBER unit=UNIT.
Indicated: value=20 unit=V
